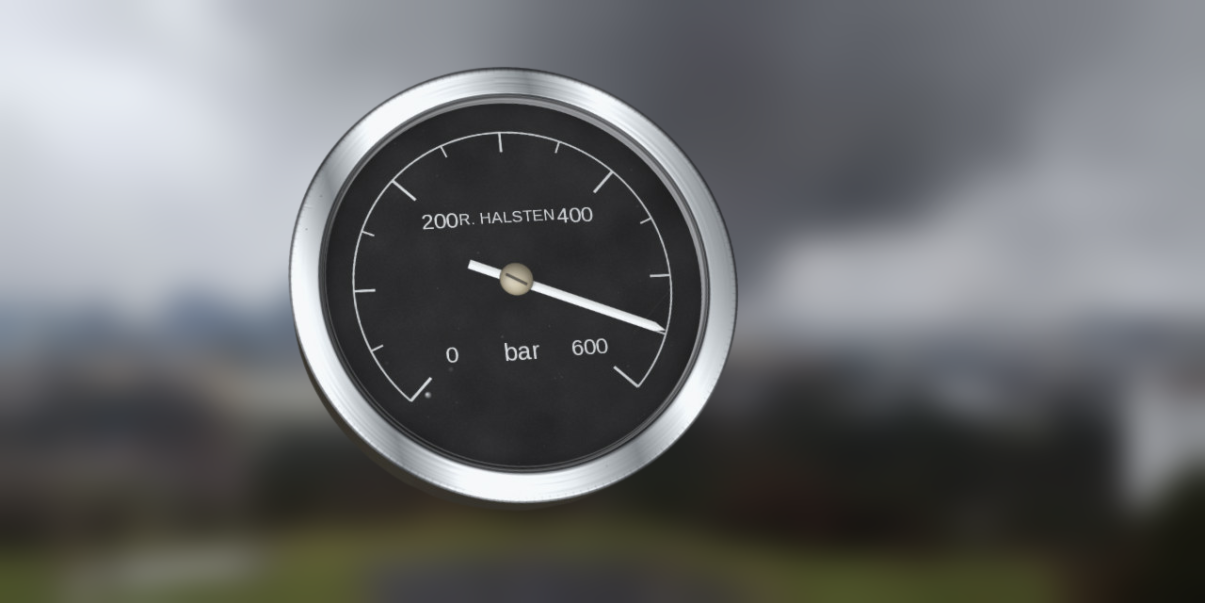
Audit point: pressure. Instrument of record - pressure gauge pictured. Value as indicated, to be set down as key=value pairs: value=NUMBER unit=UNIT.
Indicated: value=550 unit=bar
